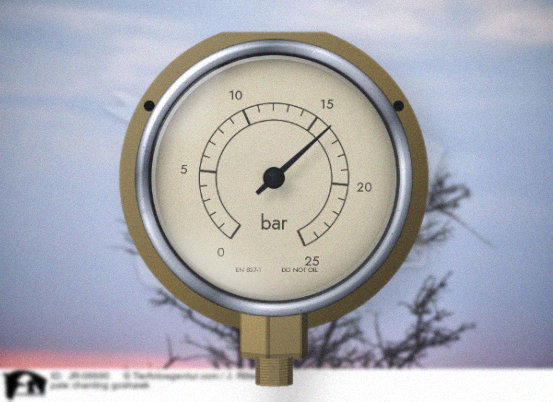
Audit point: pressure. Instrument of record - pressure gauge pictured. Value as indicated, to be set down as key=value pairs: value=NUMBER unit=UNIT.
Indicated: value=16 unit=bar
